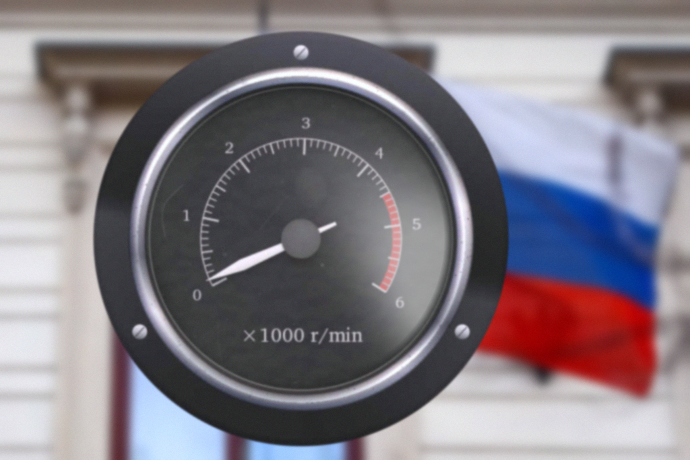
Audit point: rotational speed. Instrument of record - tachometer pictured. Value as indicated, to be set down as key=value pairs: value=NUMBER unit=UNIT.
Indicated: value=100 unit=rpm
